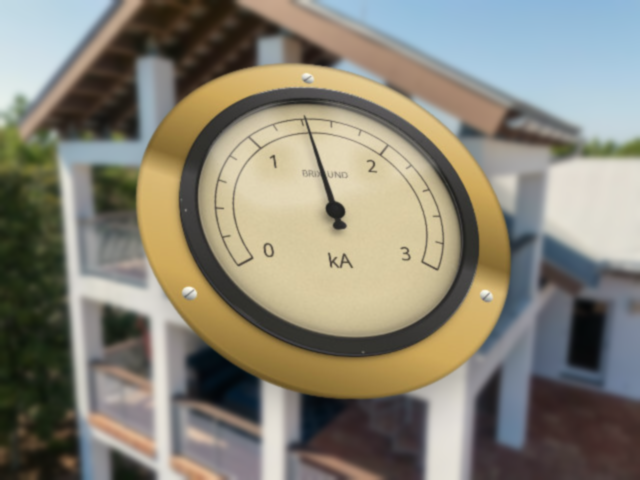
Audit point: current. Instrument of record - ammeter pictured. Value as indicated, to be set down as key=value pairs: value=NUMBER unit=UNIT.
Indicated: value=1.4 unit=kA
